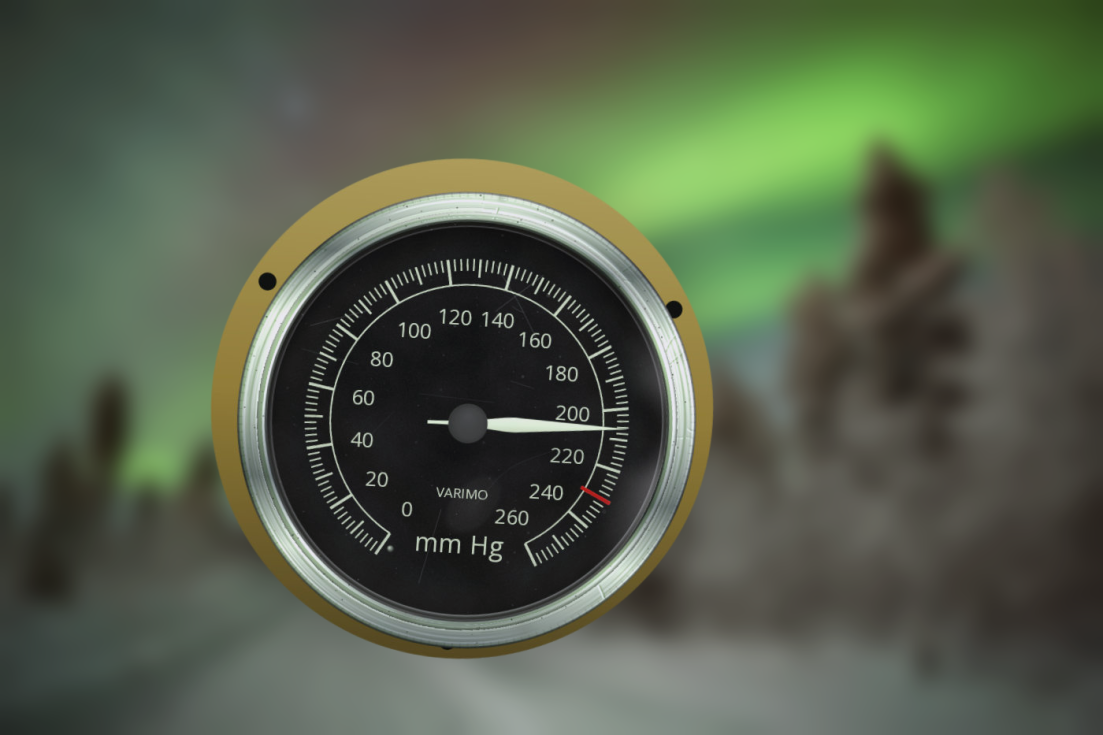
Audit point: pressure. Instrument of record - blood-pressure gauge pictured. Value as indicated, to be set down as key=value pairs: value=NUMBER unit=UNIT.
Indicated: value=206 unit=mmHg
